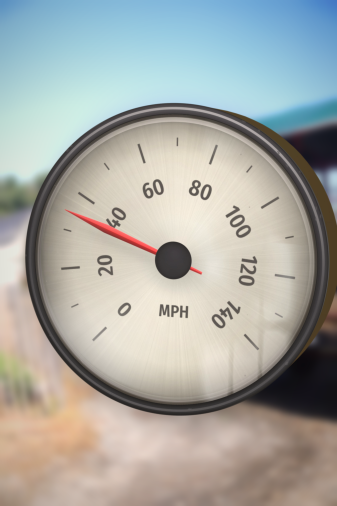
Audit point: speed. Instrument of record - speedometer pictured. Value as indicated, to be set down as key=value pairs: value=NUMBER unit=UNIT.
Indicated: value=35 unit=mph
